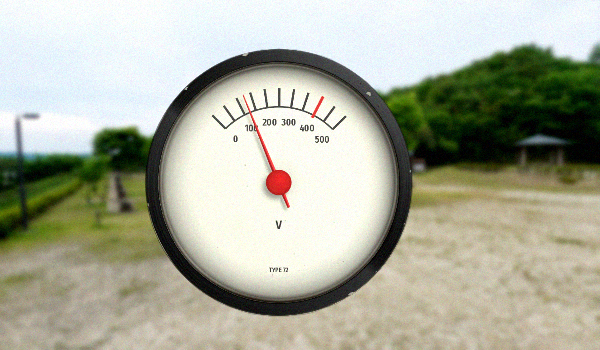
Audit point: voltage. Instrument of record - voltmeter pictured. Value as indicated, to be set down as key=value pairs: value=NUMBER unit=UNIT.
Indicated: value=125 unit=V
